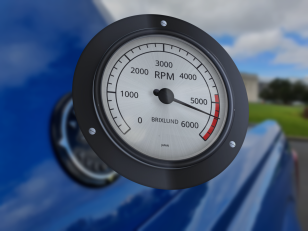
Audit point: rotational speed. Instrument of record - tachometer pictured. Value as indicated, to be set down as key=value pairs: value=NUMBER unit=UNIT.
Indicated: value=5400 unit=rpm
